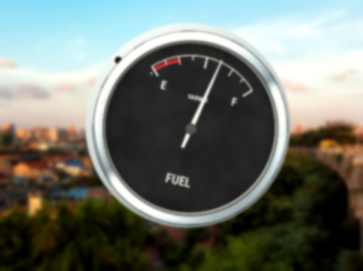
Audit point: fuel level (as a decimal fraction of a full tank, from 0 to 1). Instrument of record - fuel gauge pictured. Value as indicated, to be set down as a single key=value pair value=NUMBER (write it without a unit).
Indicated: value=0.625
